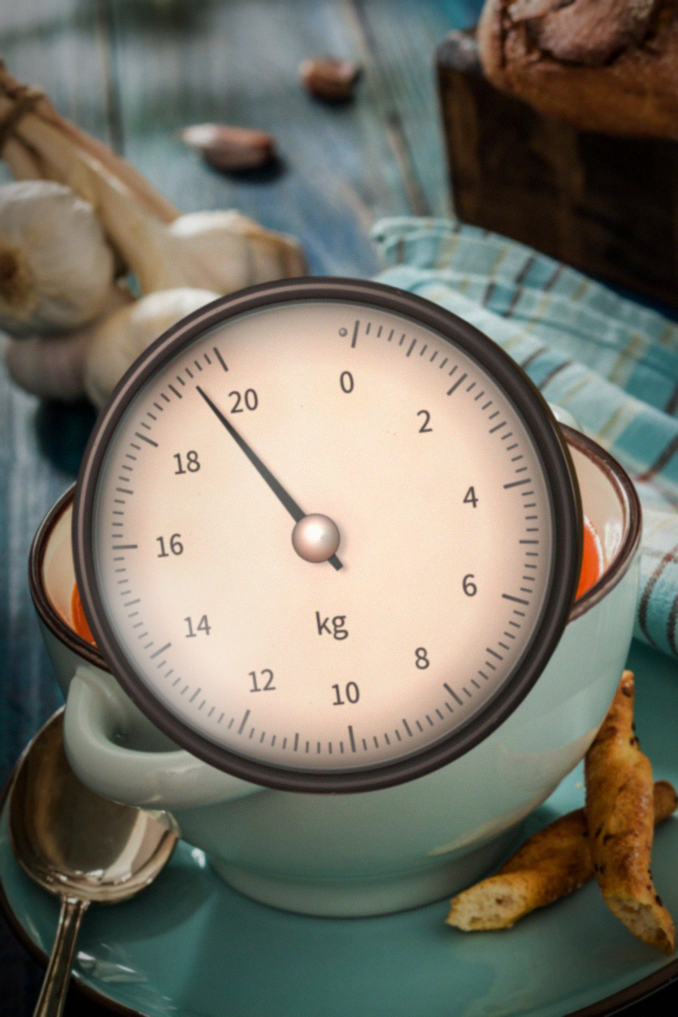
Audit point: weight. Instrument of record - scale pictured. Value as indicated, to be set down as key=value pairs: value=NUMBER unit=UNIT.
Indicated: value=19.4 unit=kg
